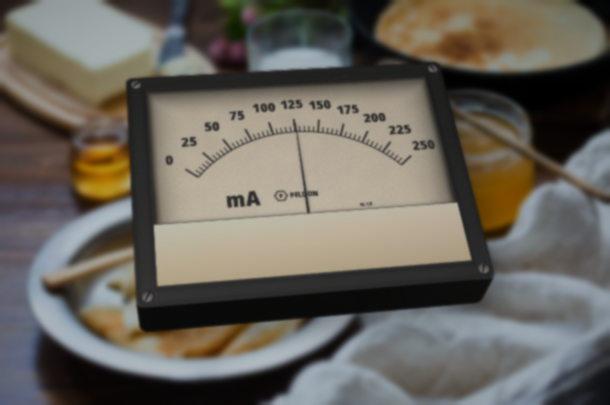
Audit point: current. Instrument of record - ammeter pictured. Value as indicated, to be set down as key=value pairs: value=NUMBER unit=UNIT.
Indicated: value=125 unit=mA
